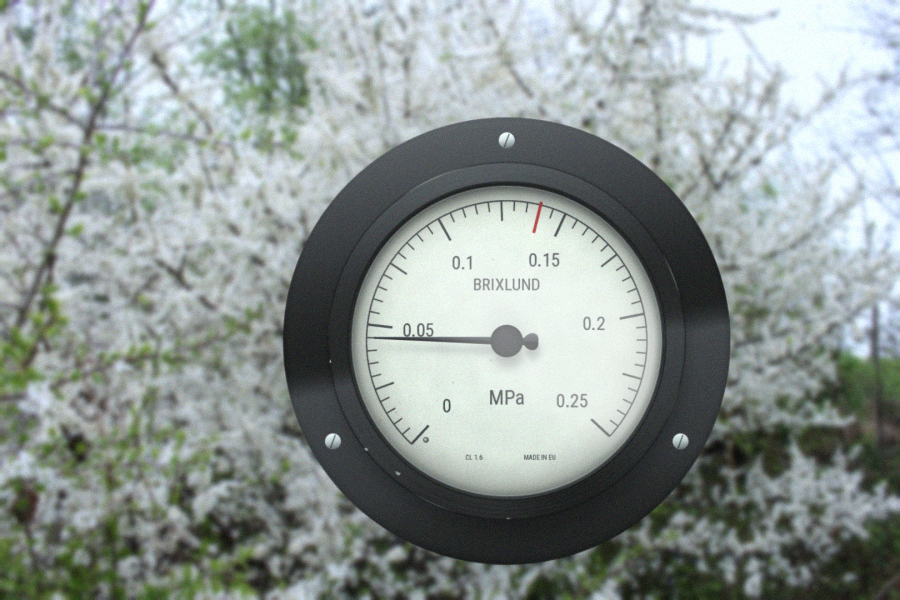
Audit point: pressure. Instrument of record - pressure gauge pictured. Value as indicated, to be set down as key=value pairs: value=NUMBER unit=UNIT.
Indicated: value=0.045 unit=MPa
